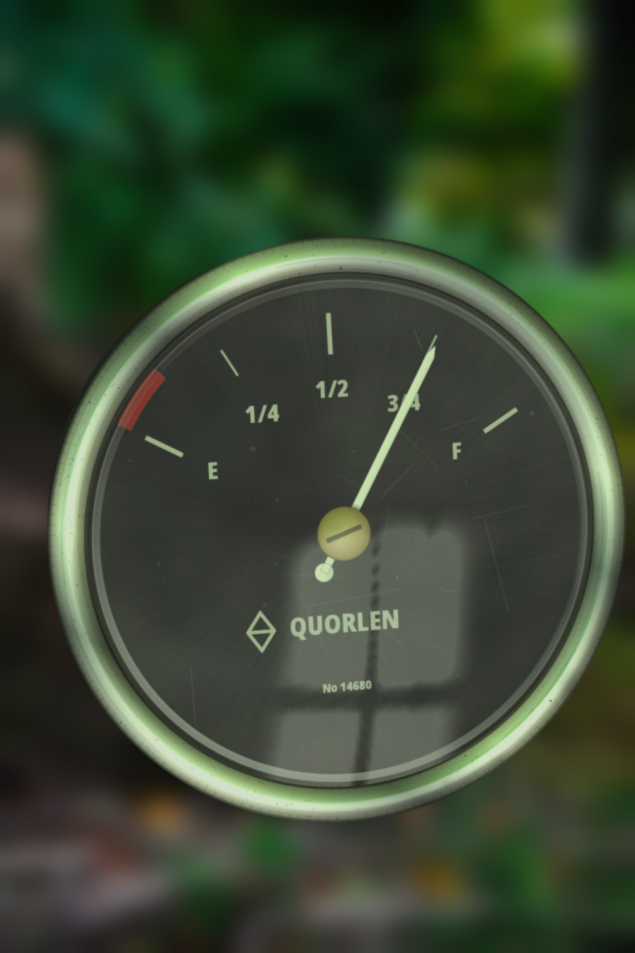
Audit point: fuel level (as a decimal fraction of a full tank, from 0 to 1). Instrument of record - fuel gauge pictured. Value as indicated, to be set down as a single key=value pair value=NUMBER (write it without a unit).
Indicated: value=0.75
